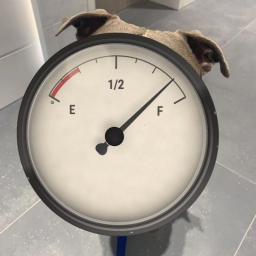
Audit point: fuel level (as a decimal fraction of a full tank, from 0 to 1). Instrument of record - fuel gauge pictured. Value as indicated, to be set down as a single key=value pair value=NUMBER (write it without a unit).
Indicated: value=0.875
